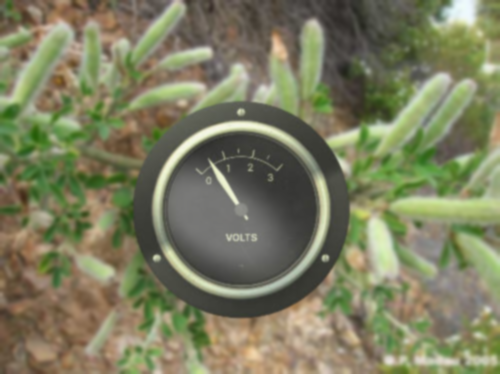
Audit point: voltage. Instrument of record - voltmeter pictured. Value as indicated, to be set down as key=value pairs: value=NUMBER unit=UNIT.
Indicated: value=0.5 unit=V
